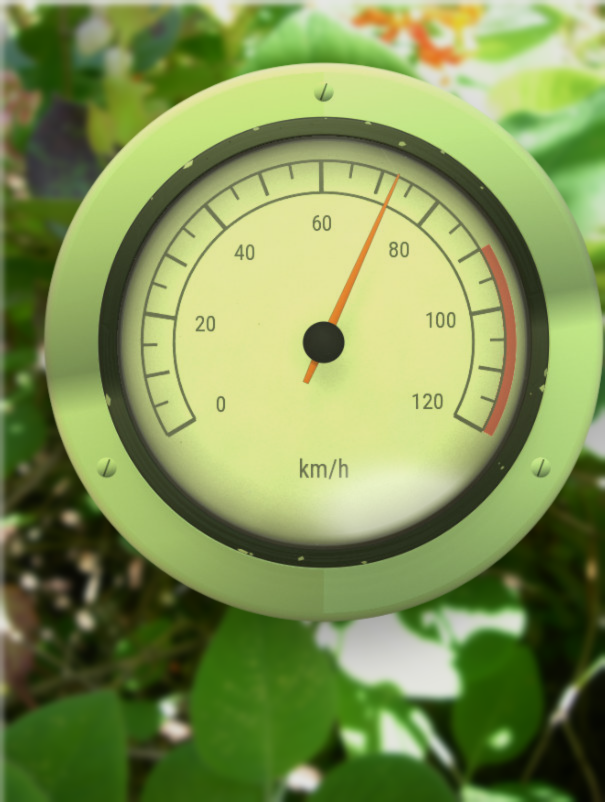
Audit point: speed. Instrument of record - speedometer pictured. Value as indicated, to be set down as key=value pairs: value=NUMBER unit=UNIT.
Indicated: value=72.5 unit=km/h
